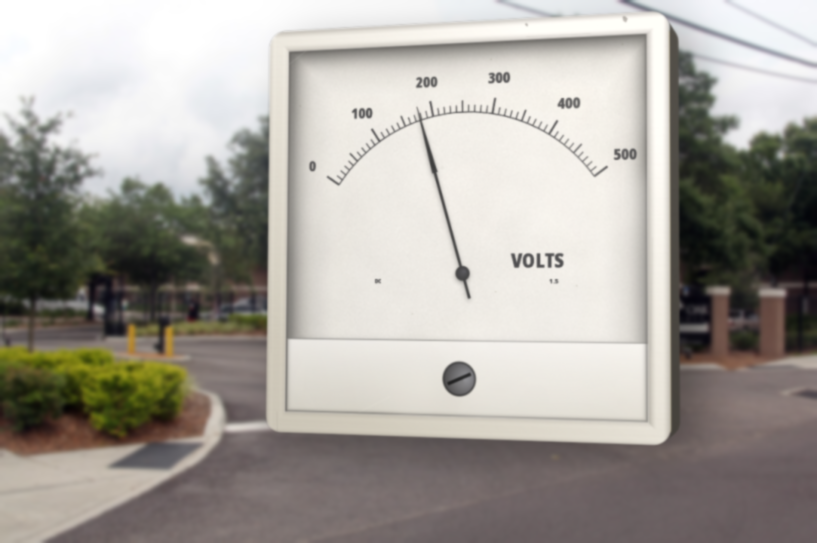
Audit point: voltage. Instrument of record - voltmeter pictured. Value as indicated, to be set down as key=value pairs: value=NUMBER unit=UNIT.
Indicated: value=180 unit=V
